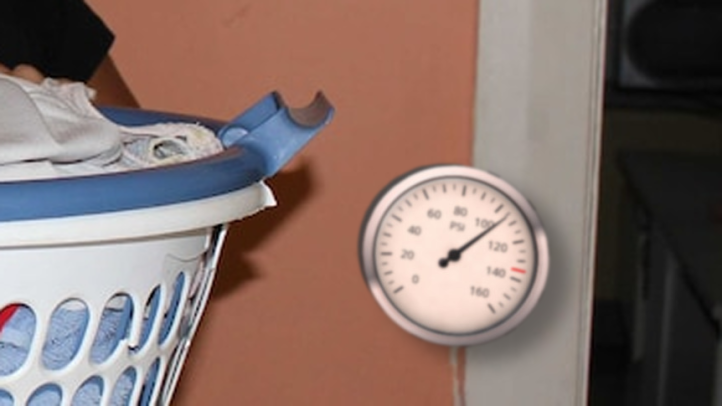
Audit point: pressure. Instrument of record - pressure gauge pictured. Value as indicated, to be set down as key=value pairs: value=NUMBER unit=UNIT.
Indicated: value=105 unit=psi
